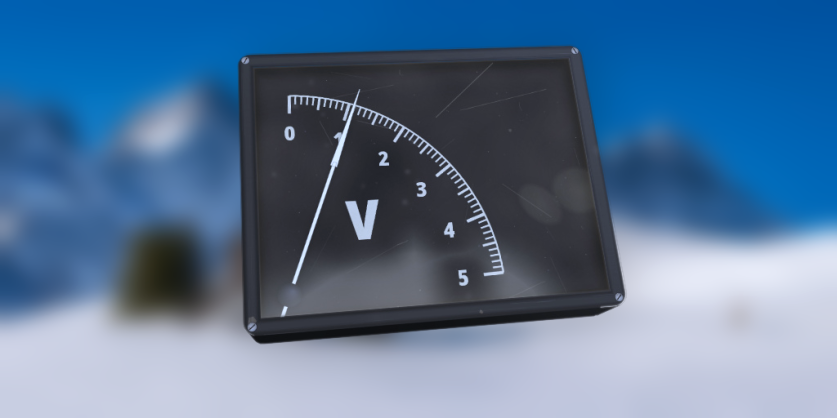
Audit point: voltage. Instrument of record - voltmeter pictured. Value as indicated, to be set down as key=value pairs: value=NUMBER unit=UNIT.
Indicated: value=1.1 unit=V
